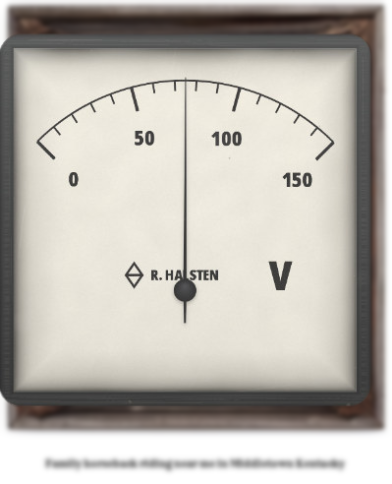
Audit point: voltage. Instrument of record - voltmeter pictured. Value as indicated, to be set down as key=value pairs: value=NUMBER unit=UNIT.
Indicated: value=75 unit=V
